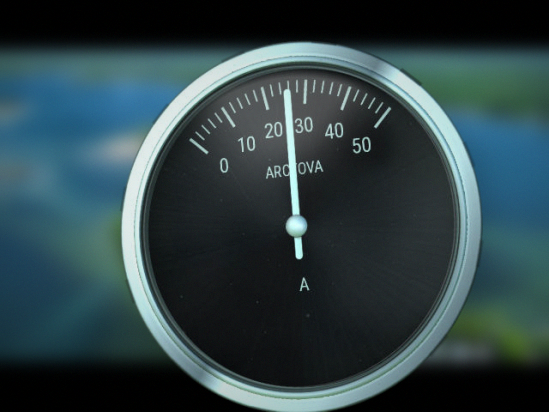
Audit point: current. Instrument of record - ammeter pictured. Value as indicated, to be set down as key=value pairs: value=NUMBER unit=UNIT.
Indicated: value=26 unit=A
